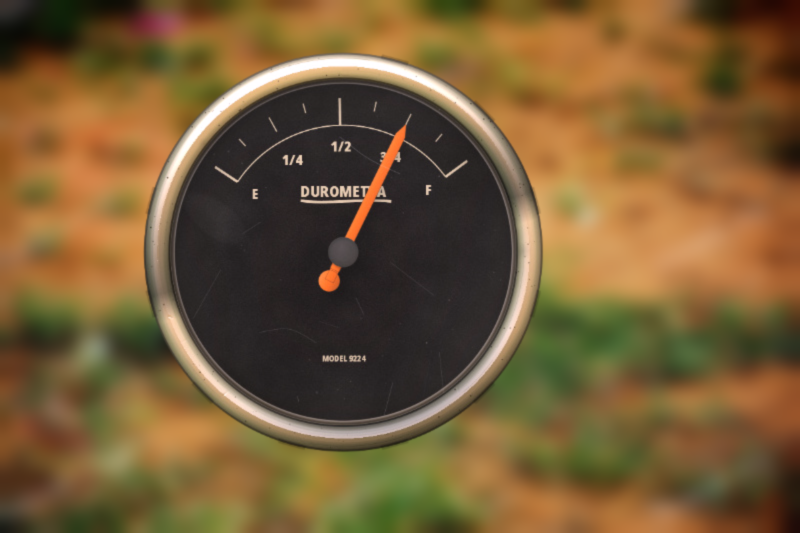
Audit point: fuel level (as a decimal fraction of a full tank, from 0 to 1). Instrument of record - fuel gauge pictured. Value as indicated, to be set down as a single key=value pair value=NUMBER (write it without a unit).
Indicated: value=0.75
